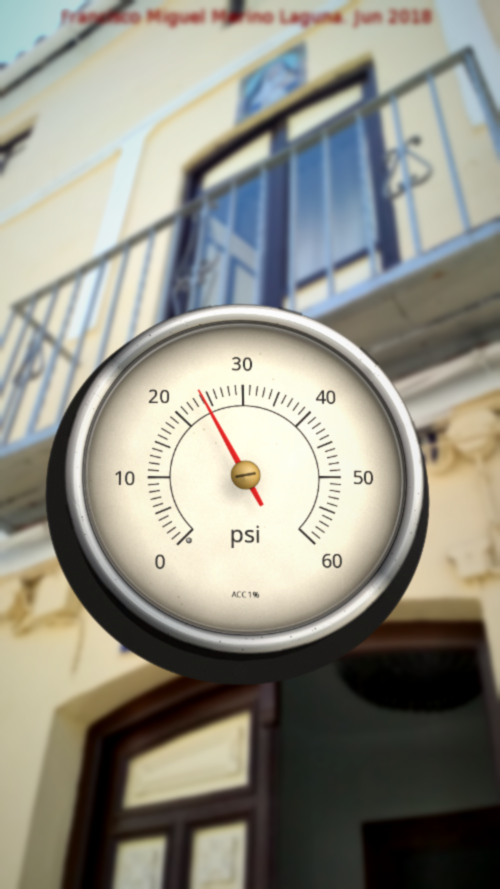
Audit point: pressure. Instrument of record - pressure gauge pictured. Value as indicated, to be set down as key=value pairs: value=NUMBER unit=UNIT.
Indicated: value=24 unit=psi
